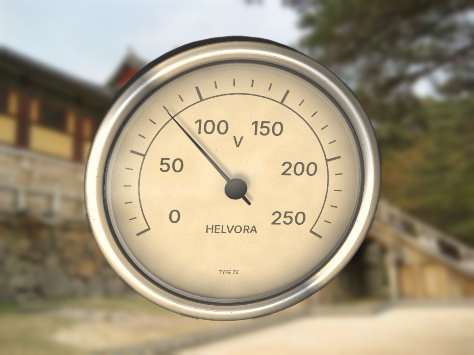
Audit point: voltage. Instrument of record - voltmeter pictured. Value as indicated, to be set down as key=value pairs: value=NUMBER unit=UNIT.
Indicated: value=80 unit=V
